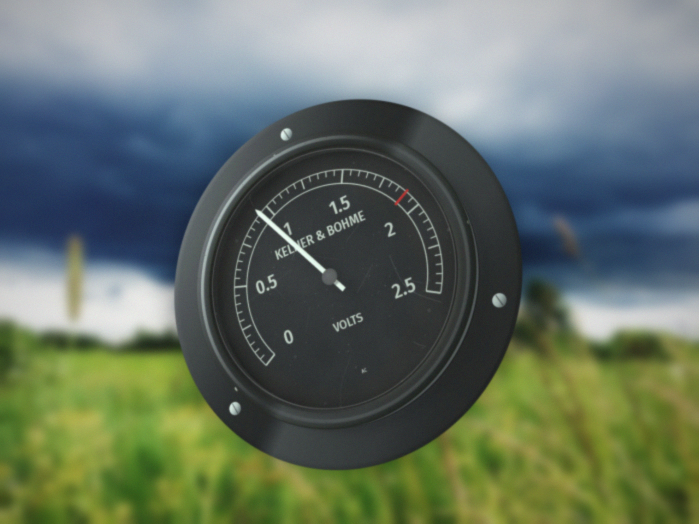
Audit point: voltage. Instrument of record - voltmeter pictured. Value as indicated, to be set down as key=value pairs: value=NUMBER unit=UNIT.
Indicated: value=0.95 unit=V
